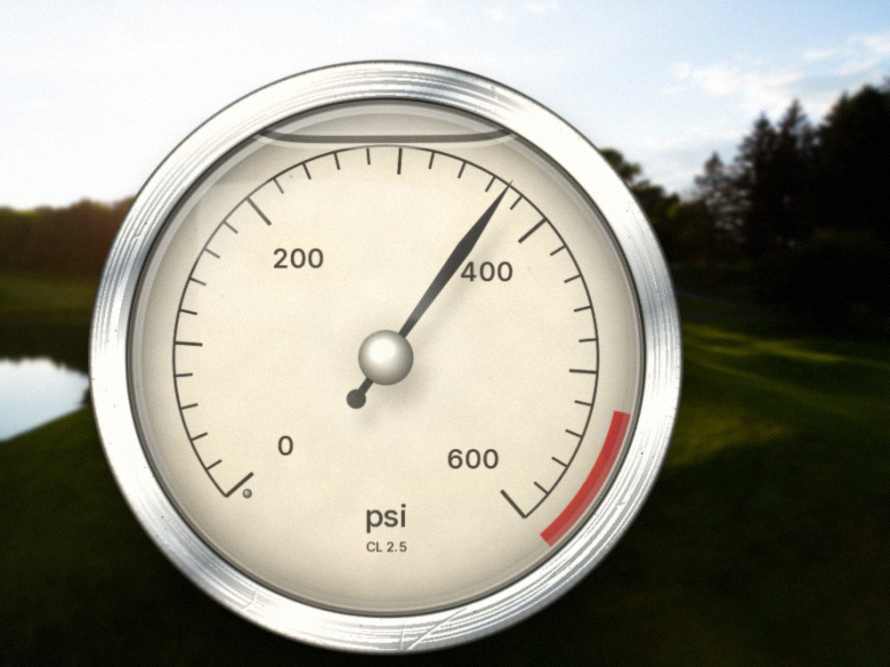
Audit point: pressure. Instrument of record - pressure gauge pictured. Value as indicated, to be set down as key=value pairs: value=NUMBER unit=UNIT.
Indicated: value=370 unit=psi
